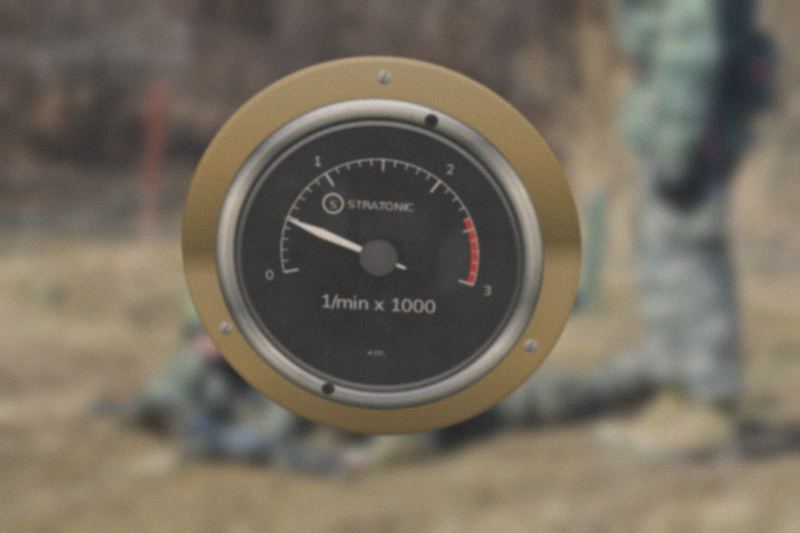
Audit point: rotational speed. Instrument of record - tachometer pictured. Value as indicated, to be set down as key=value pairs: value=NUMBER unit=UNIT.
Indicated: value=500 unit=rpm
